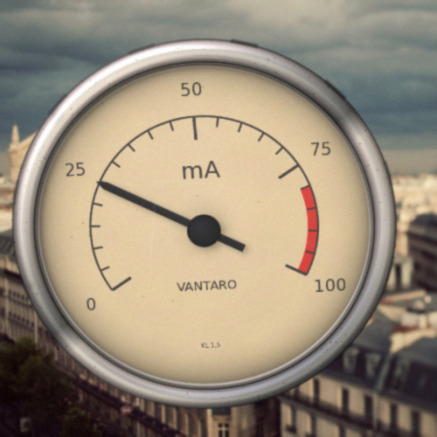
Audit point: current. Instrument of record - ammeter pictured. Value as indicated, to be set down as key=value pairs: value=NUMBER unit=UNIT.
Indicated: value=25 unit=mA
